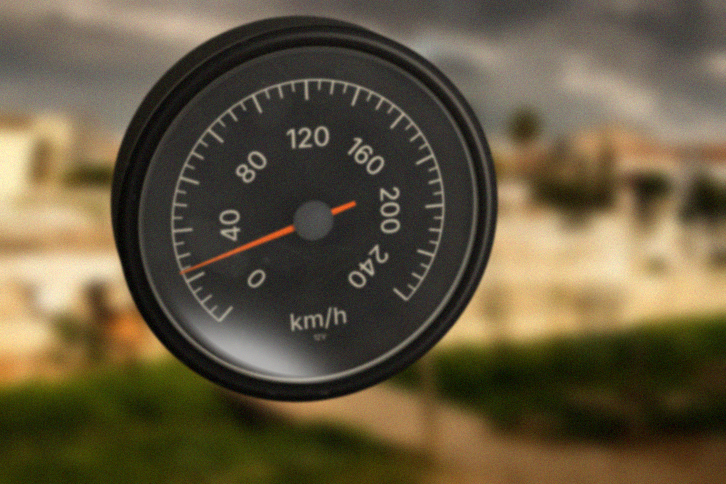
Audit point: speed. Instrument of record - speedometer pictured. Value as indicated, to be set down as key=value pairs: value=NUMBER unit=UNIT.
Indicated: value=25 unit=km/h
